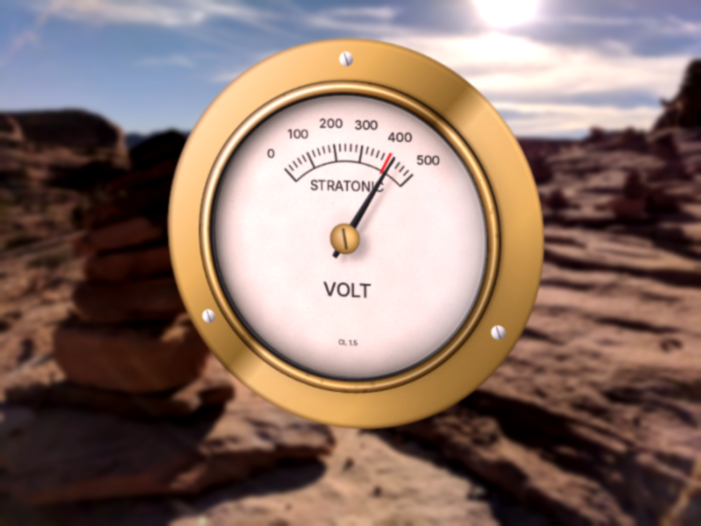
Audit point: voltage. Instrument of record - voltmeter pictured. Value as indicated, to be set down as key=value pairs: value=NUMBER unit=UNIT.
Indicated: value=420 unit=V
